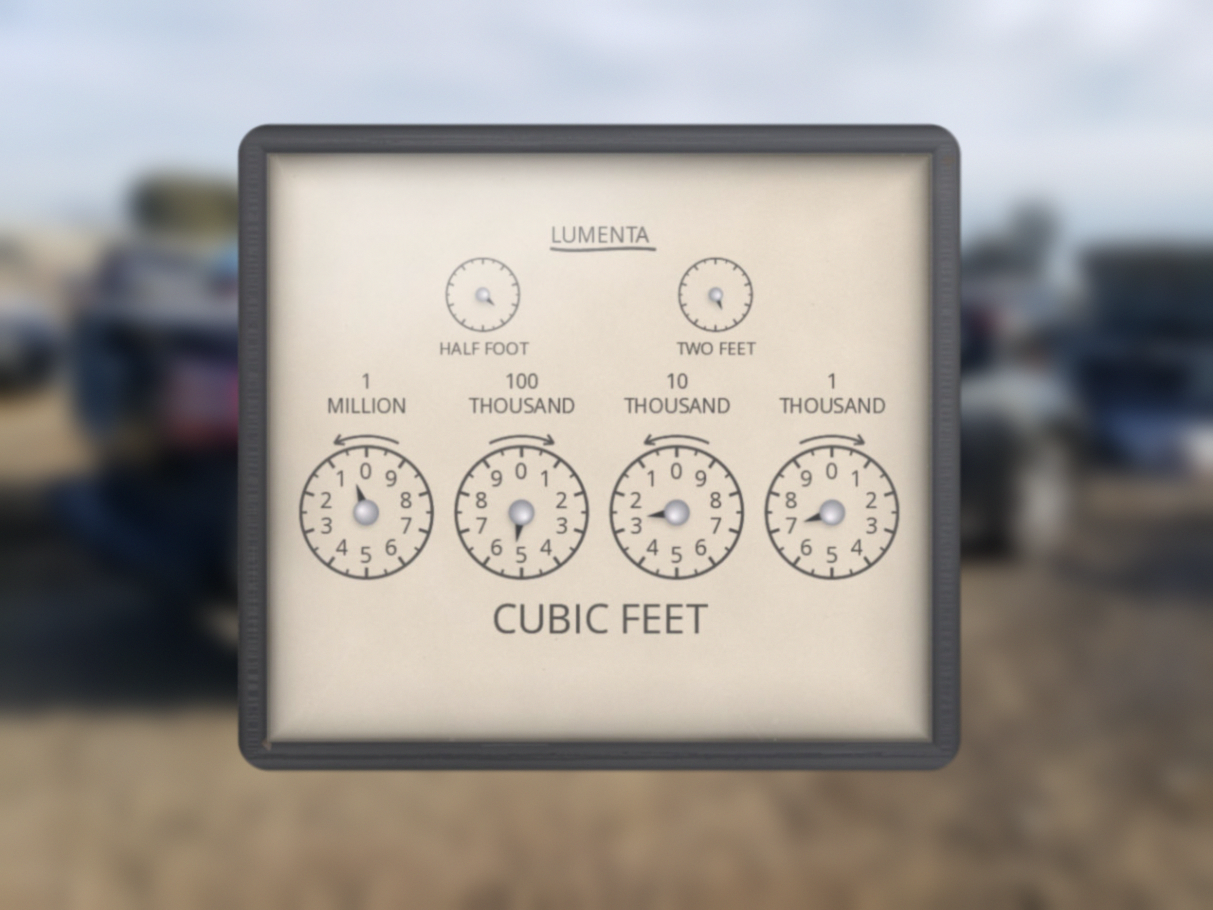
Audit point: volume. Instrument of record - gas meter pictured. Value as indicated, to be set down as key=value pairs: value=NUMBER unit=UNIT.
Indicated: value=52700 unit=ft³
